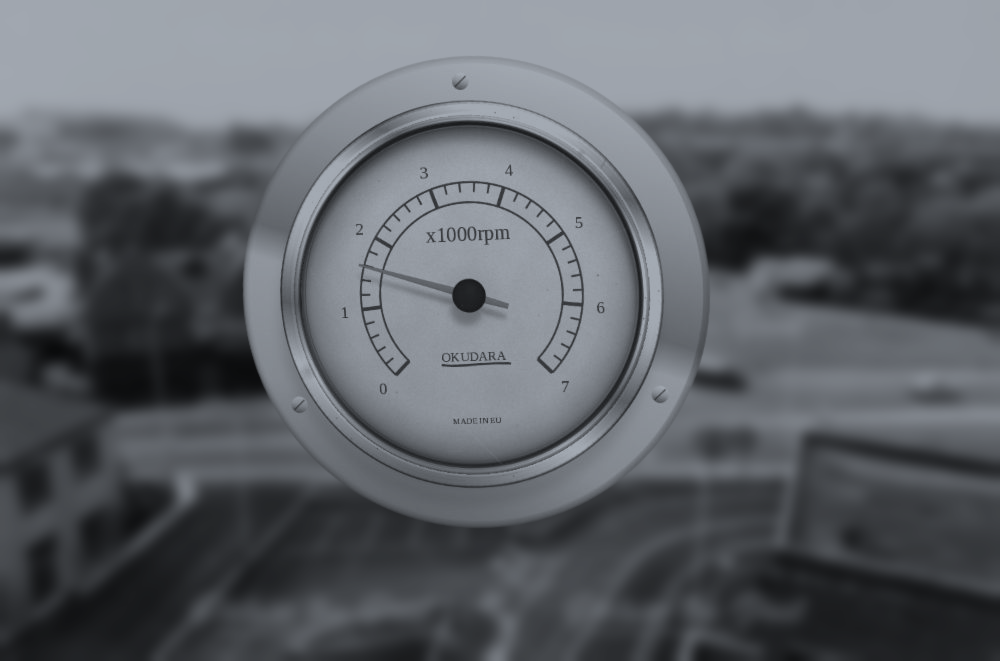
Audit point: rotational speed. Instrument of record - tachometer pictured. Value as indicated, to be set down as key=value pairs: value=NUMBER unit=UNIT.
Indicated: value=1600 unit=rpm
